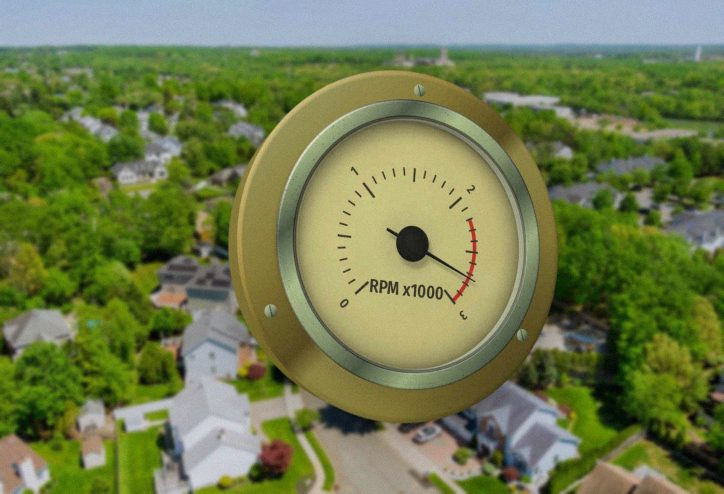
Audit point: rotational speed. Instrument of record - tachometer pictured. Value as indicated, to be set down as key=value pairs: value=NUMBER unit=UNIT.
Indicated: value=2750 unit=rpm
